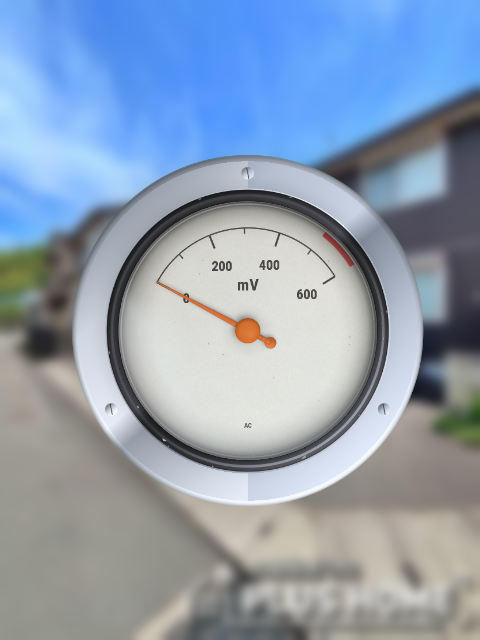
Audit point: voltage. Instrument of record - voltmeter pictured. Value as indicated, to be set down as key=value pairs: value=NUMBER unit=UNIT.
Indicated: value=0 unit=mV
